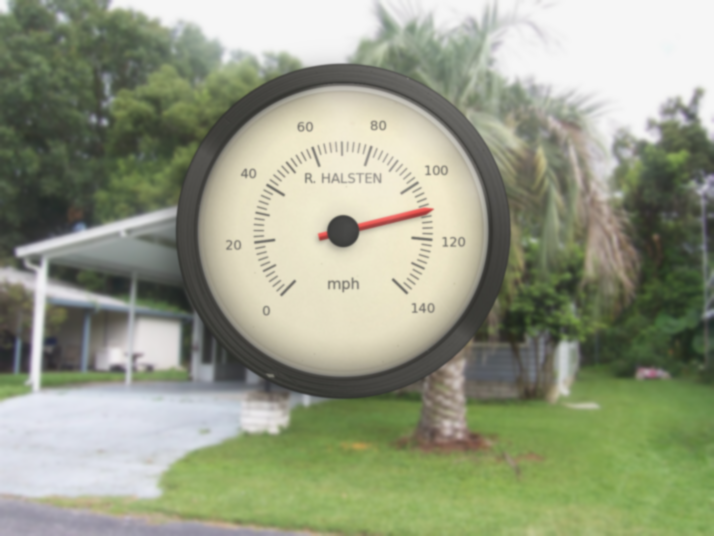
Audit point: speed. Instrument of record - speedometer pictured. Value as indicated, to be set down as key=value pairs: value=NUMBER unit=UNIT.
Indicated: value=110 unit=mph
